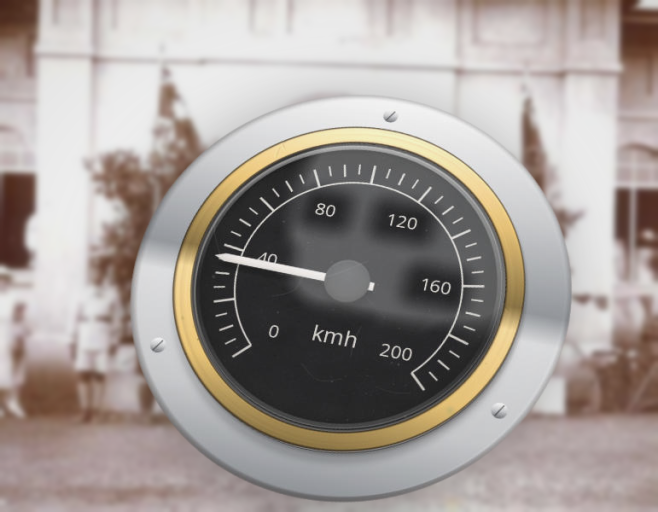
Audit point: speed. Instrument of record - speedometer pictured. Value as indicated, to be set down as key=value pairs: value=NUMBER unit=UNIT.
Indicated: value=35 unit=km/h
